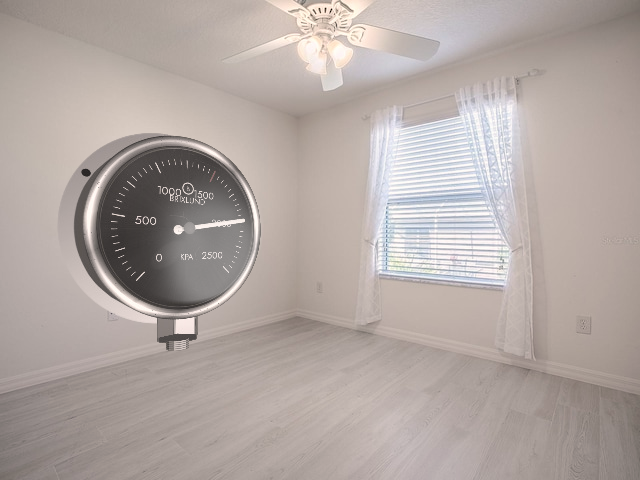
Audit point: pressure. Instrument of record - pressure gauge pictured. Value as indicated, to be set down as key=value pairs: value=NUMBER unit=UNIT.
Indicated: value=2000 unit=kPa
